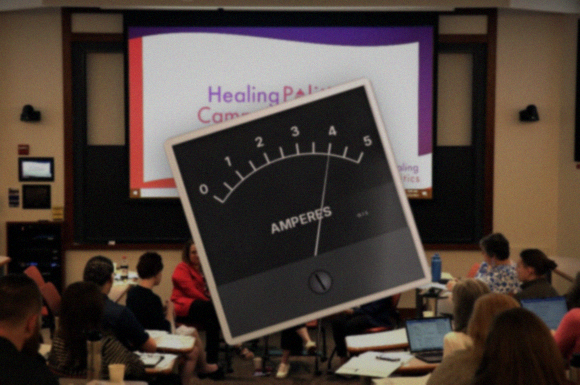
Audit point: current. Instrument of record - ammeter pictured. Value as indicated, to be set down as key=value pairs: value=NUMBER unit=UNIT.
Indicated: value=4 unit=A
